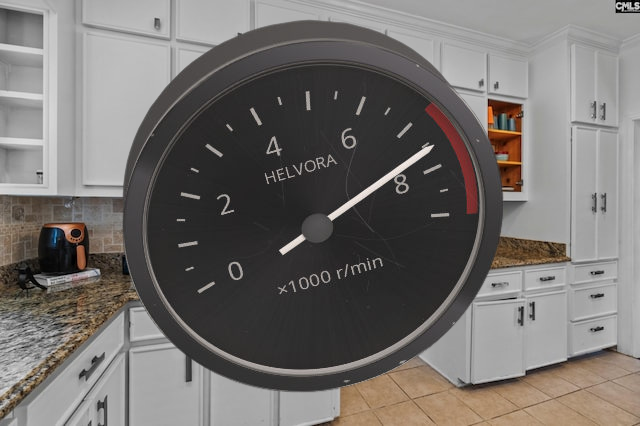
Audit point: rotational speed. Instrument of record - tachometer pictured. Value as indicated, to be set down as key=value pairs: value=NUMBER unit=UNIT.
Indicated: value=7500 unit=rpm
